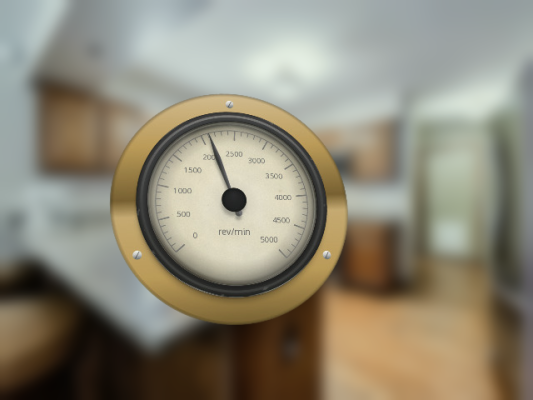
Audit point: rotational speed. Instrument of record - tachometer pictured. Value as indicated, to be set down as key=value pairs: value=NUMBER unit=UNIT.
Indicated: value=2100 unit=rpm
